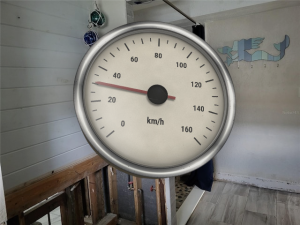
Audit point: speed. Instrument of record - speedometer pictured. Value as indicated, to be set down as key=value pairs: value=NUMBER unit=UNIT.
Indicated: value=30 unit=km/h
